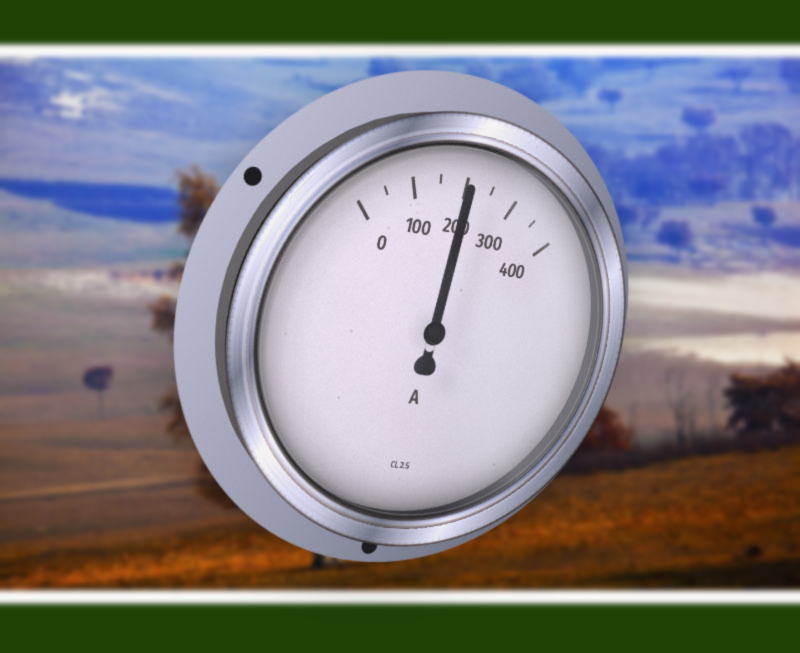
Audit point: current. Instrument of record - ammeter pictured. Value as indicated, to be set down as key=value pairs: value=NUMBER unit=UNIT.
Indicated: value=200 unit=A
